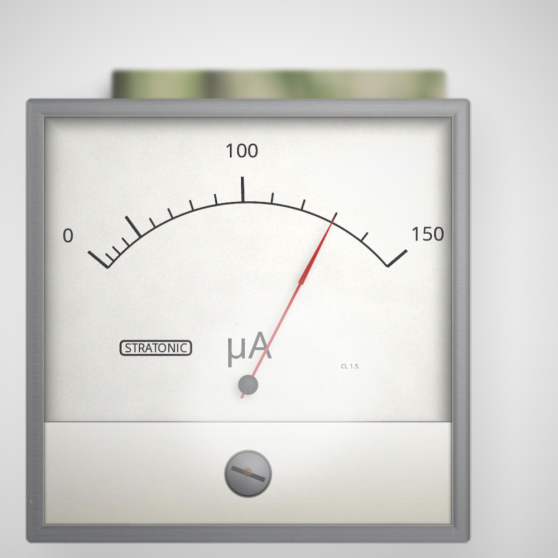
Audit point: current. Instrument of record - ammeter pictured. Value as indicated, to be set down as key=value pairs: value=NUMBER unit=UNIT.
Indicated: value=130 unit=µA
